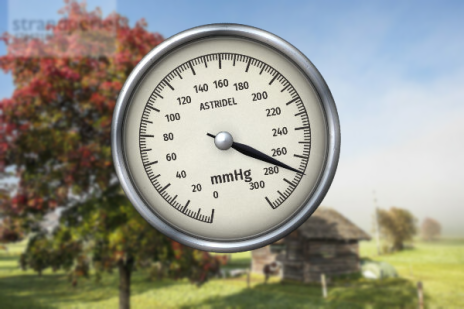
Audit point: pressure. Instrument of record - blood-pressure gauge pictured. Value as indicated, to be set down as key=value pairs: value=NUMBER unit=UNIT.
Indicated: value=270 unit=mmHg
